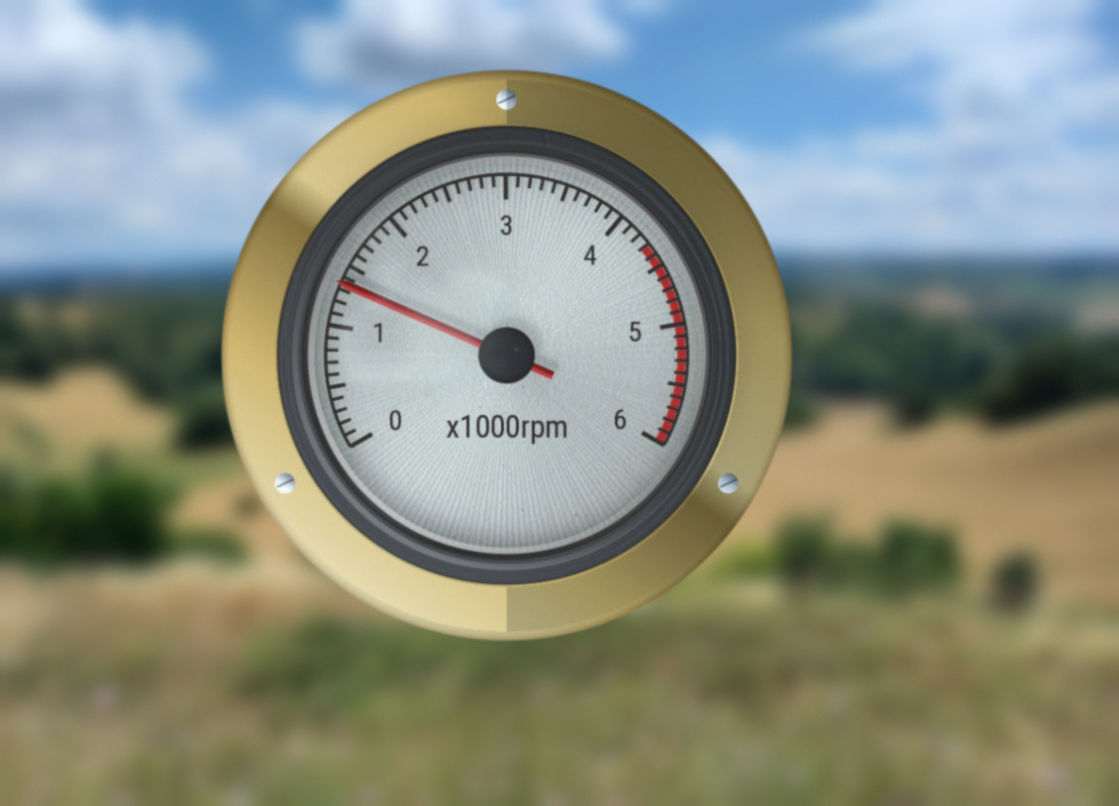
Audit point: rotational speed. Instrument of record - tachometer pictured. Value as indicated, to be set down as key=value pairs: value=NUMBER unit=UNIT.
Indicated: value=1350 unit=rpm
